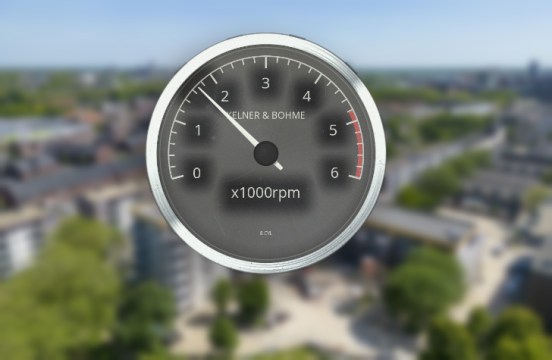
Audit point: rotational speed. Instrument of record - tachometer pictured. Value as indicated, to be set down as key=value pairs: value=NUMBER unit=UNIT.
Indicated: value=1700 unit=rpm
